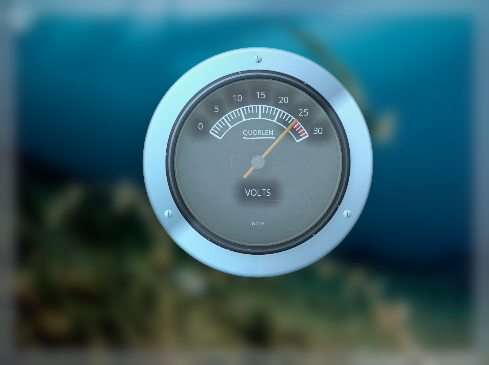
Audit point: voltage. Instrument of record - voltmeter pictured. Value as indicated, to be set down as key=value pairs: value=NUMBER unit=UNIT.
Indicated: value=25 unit=V
